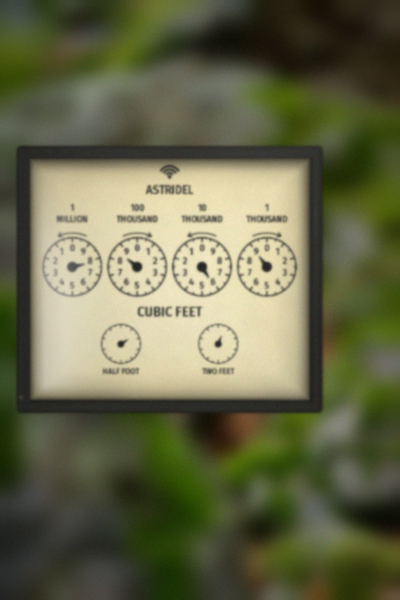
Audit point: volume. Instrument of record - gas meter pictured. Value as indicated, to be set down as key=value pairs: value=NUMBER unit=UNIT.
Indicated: value=785900 unit=ft³
